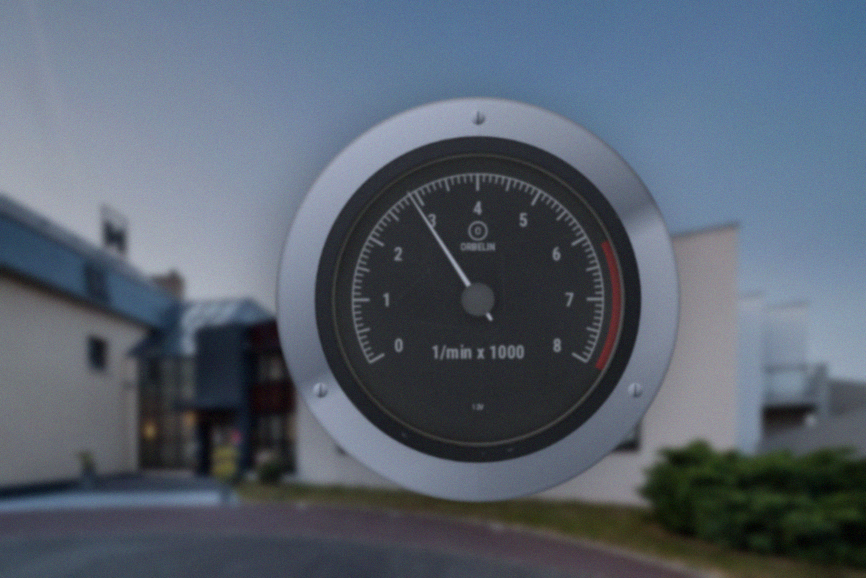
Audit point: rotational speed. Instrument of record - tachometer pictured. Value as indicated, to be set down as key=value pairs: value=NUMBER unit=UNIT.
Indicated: value=2900 unit=rpm
